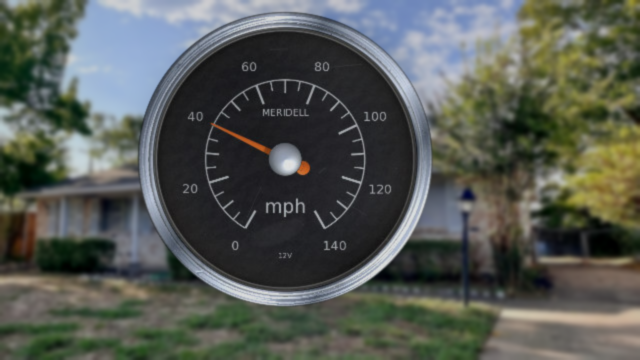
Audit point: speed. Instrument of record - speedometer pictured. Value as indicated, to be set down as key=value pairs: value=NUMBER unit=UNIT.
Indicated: value=40 unit=mph
